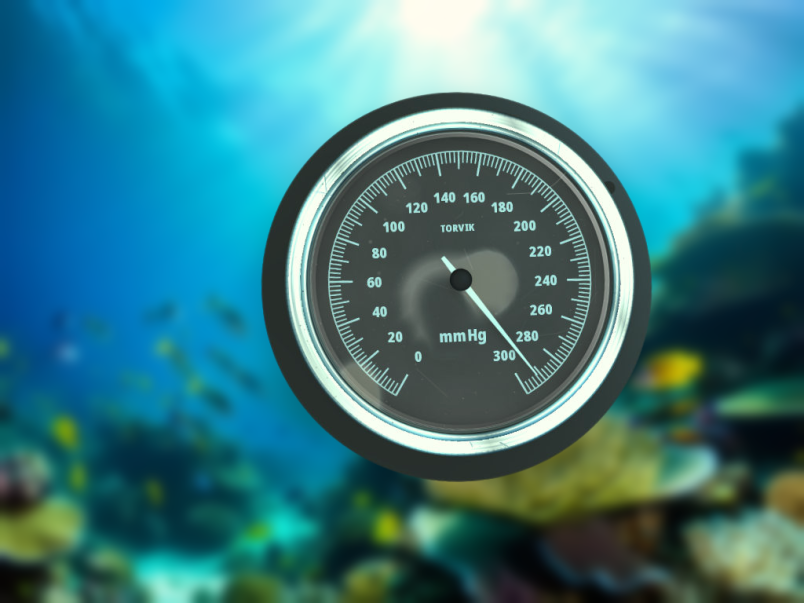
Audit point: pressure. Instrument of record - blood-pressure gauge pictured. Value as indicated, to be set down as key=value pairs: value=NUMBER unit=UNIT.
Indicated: value=292 unit=mmHg
